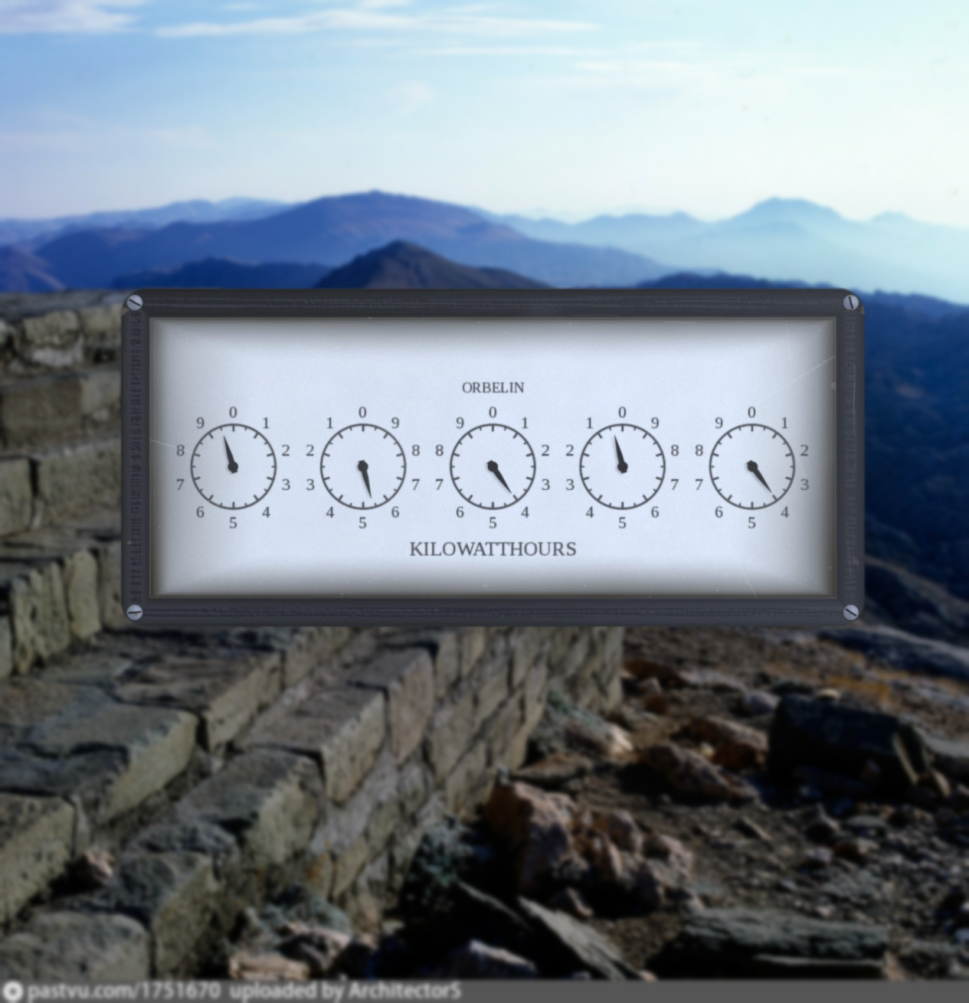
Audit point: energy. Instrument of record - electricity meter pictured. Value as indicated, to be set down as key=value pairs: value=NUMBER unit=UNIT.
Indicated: value=95404 unit=kWh
